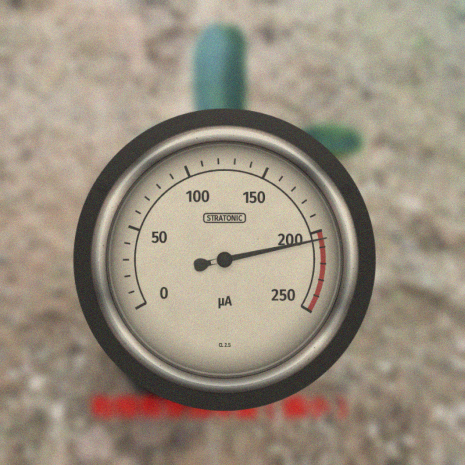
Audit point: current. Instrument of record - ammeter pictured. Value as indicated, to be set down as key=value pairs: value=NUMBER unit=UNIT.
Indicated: value=205 unit=µA
